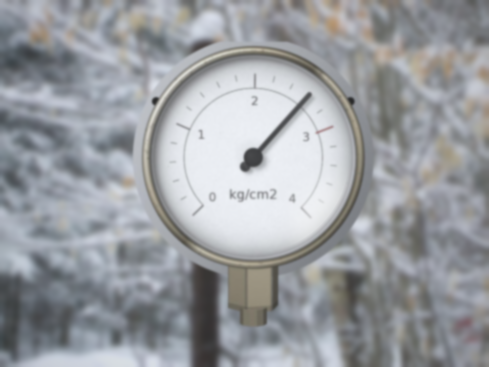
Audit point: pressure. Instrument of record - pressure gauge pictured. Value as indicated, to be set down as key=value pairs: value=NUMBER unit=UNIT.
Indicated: value=2.6 unit=kg/cm²
